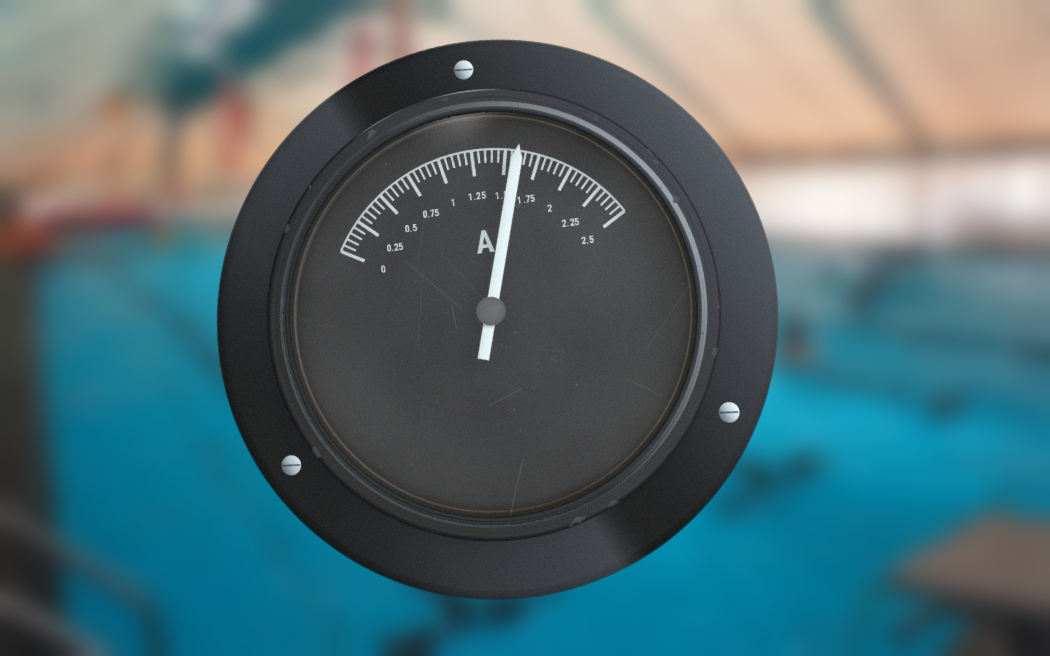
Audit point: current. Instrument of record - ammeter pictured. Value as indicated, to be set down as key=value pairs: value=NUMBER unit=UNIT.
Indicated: value=1.6 unit=A
